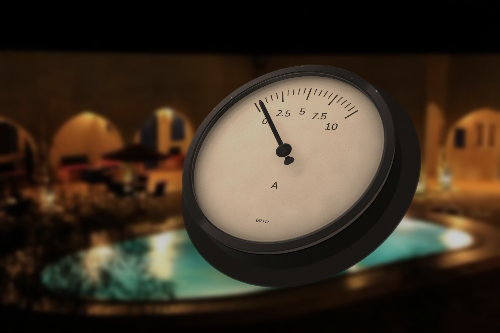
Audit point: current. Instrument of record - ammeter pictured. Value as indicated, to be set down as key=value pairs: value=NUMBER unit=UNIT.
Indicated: value=0.5 unit=A
